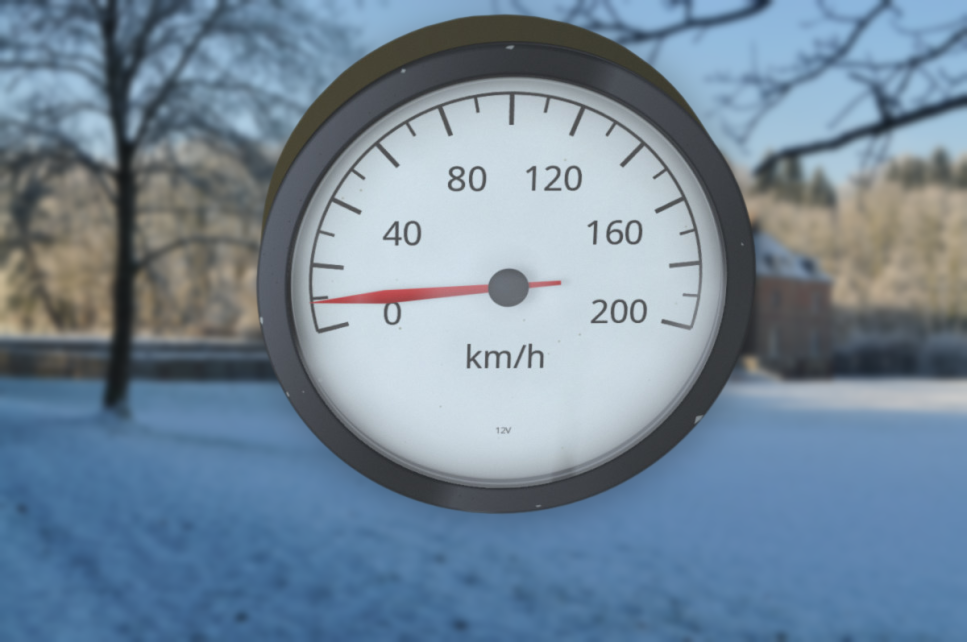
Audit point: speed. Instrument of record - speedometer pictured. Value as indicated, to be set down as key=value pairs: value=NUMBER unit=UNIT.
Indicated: value=10 unit=km/h
